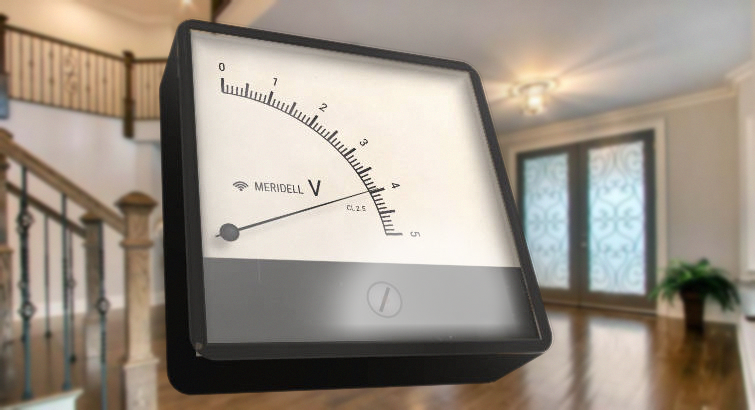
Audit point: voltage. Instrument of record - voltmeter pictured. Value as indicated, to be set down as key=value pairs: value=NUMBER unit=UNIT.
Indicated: value=4 unit=V
